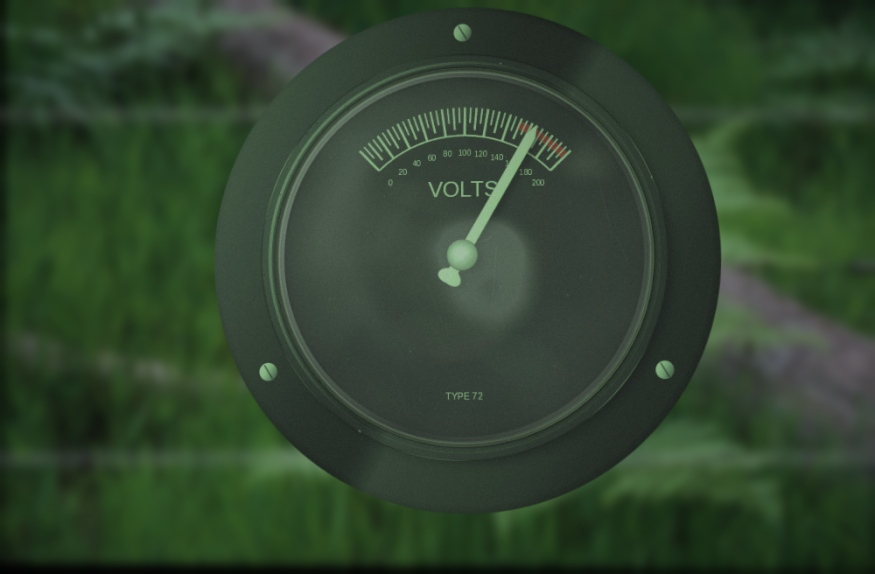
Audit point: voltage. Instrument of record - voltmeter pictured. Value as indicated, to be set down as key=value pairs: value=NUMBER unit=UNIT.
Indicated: value=165 unit=V
